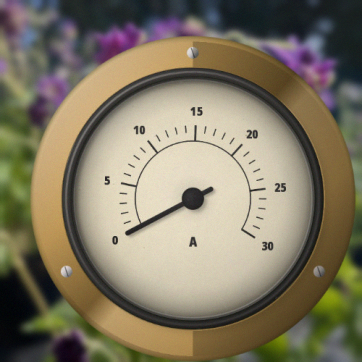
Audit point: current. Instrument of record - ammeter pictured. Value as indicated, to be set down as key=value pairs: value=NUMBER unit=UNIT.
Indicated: value=0 unit=A
